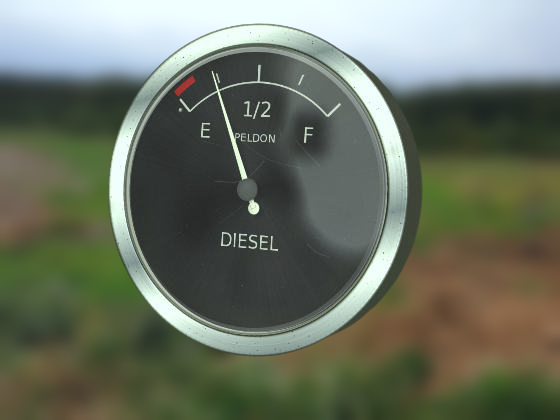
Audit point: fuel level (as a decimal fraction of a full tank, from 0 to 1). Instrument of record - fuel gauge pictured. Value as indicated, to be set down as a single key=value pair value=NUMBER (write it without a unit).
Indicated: value=0.25
